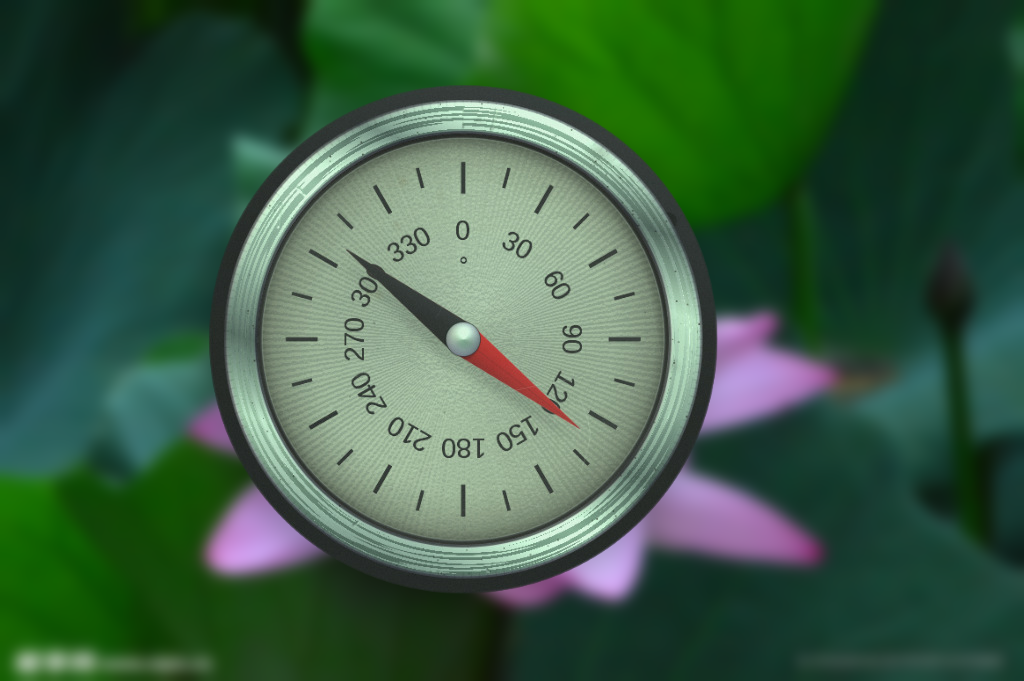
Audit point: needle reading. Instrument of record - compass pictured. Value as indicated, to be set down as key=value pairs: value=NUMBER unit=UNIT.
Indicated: value=127.5 unit=°
